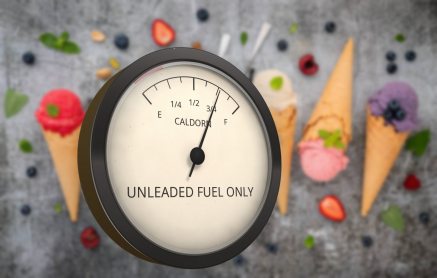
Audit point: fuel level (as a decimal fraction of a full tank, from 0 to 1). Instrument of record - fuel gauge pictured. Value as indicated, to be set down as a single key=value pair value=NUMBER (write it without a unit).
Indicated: value=0.75
